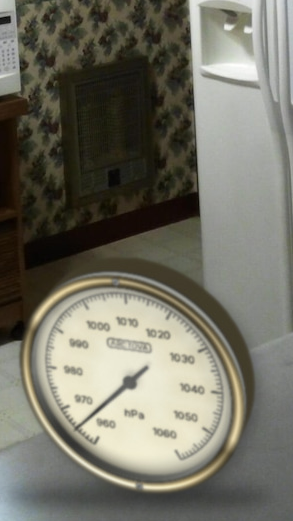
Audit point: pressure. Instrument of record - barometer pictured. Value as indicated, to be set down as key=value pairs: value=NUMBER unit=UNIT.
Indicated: value=965 unit=hPa
